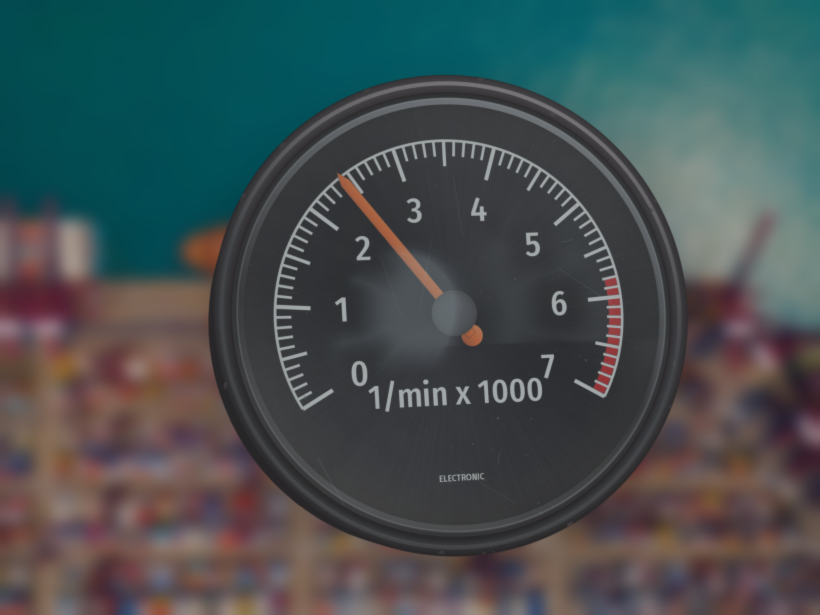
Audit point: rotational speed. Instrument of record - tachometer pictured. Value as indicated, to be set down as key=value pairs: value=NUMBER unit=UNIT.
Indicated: value=2400 unit=rpm
